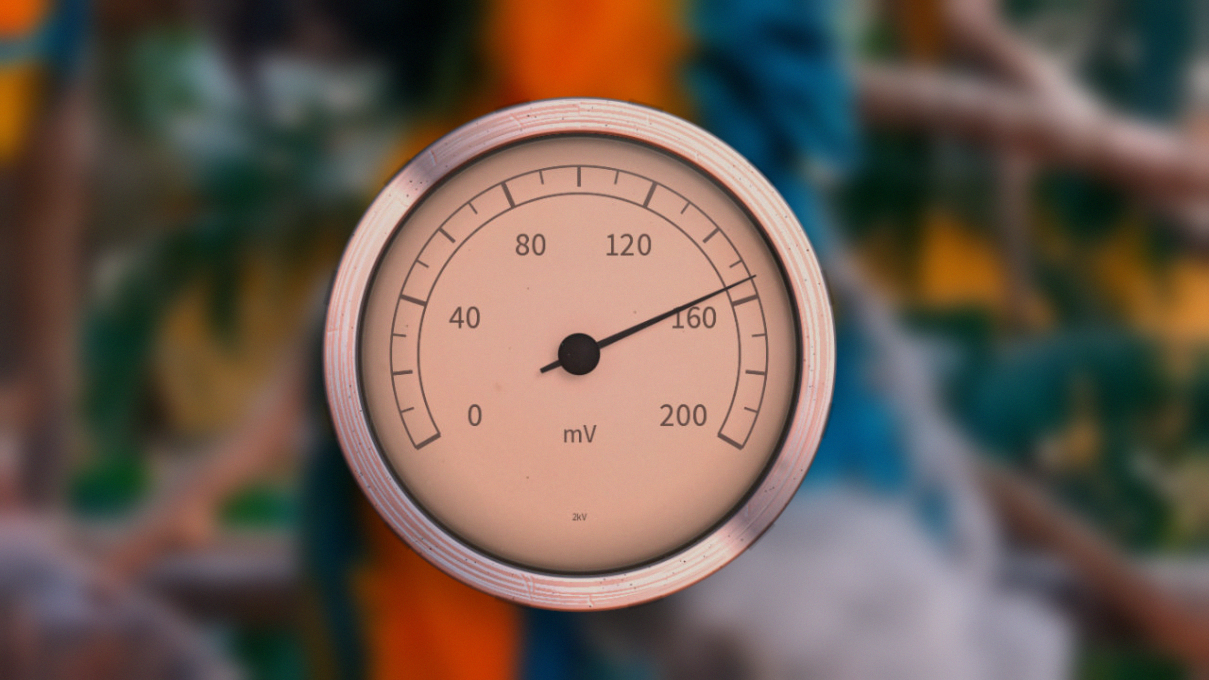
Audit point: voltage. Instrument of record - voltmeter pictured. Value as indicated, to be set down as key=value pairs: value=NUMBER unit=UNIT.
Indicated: value=155 unit=mV
